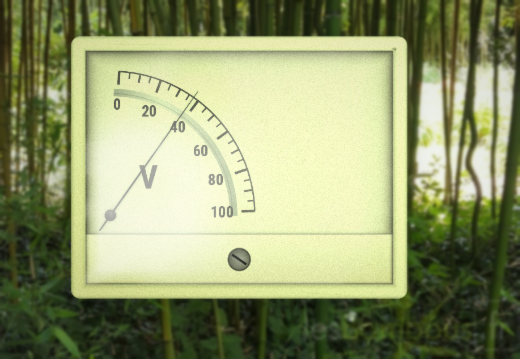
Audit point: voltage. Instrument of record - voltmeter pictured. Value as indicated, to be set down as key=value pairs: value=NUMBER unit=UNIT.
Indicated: value=37.5 unit=V
